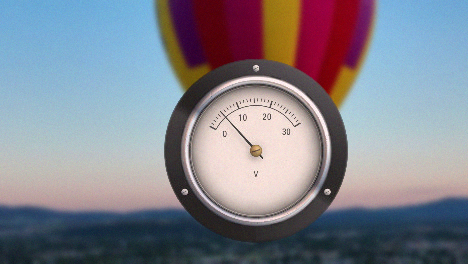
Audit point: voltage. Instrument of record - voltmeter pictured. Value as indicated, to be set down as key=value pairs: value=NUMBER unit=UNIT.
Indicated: value=5 unit=V
